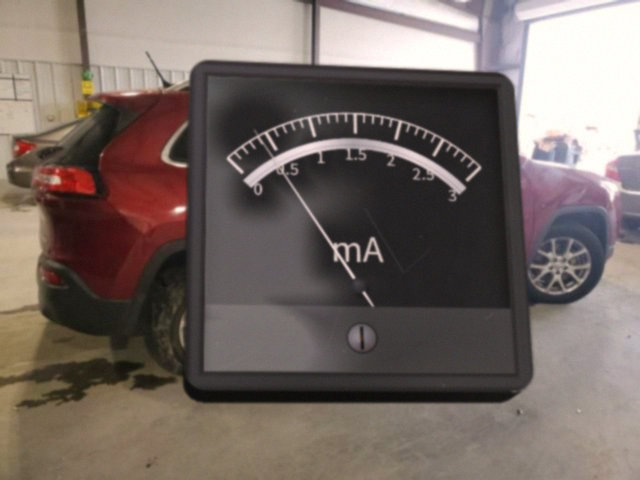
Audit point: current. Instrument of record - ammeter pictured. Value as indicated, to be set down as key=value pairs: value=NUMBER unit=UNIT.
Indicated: value=0.4 unit=mA
